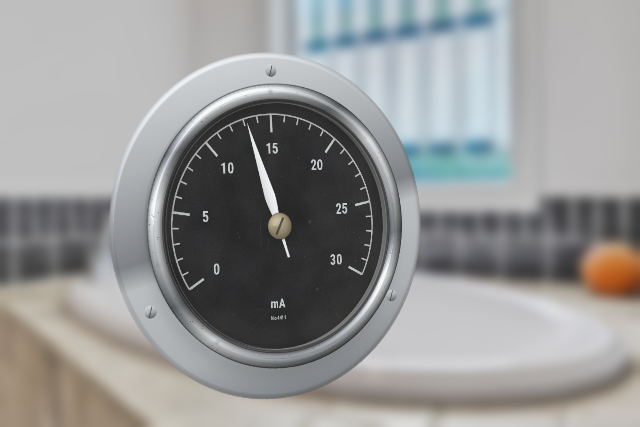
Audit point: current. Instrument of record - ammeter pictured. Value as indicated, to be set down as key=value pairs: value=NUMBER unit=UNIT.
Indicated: value=13 unit=mA
